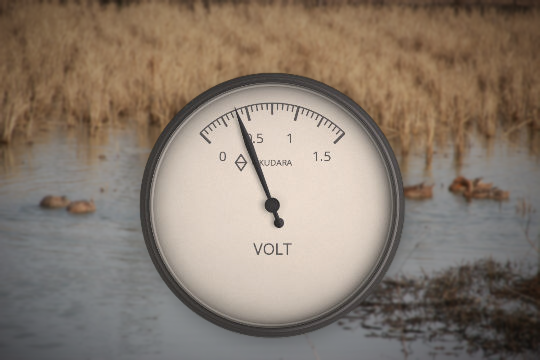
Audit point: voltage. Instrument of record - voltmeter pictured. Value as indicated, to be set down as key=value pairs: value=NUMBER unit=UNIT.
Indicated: value=0.4 unit=V
